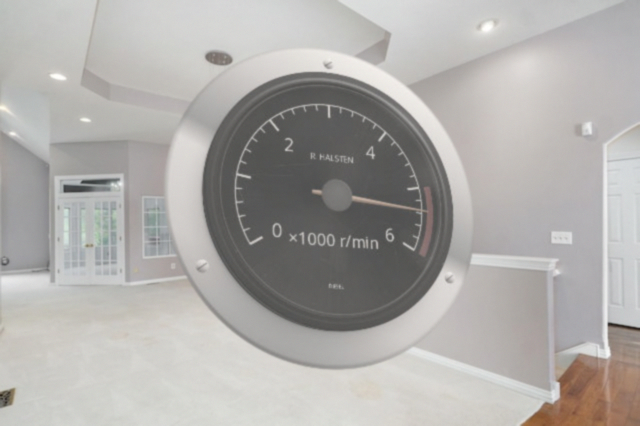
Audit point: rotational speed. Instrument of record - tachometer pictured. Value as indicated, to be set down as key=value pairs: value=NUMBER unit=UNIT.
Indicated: value=5400 unit=rpm
